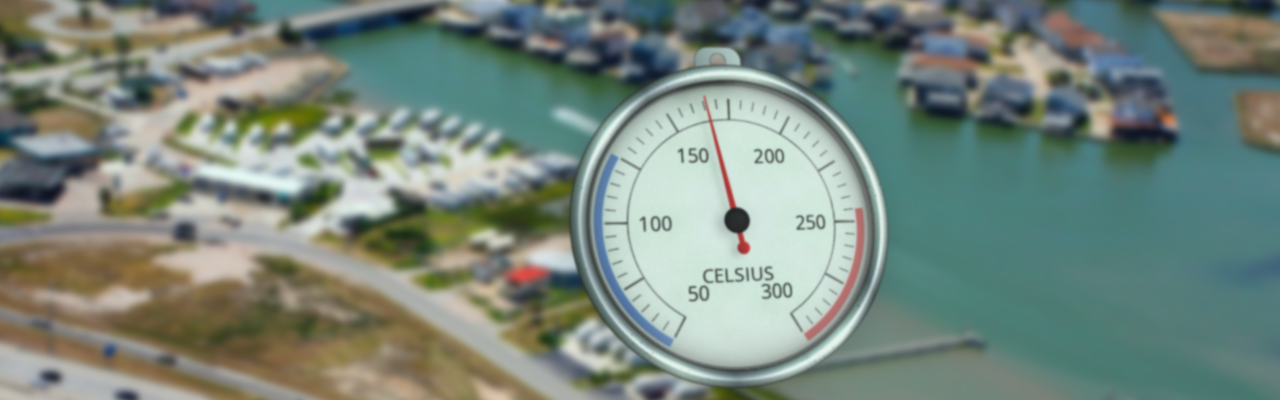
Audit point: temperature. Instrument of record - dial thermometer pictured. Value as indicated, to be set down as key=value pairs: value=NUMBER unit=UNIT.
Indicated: value=165 unit=°C
